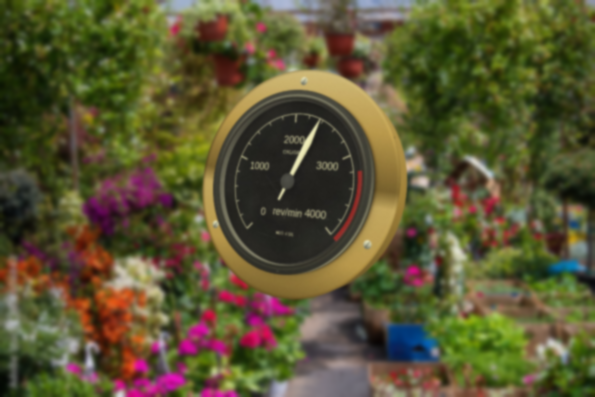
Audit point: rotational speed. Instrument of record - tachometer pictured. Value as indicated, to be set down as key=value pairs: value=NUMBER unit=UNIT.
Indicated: value=2400 unit=rpm
